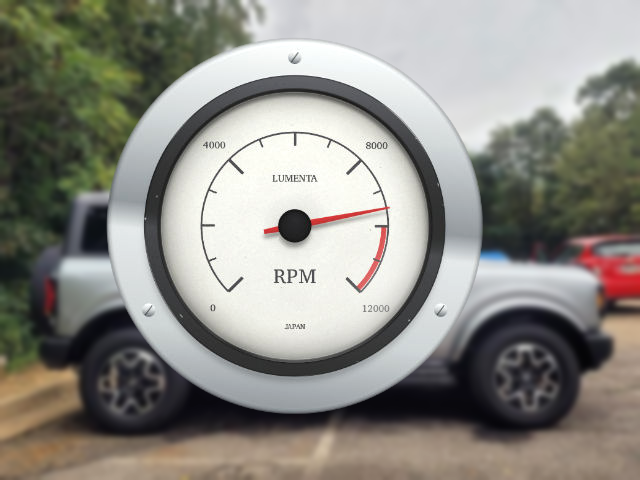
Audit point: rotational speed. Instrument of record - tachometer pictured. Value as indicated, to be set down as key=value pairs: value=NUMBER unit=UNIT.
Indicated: value=9500 unit=rpm
